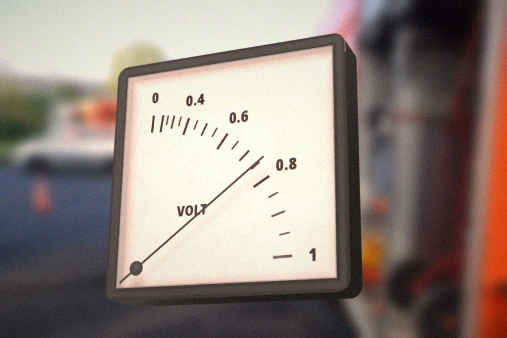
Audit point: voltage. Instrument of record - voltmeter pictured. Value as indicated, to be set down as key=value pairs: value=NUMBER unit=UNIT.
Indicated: value=0.75 unit=V
